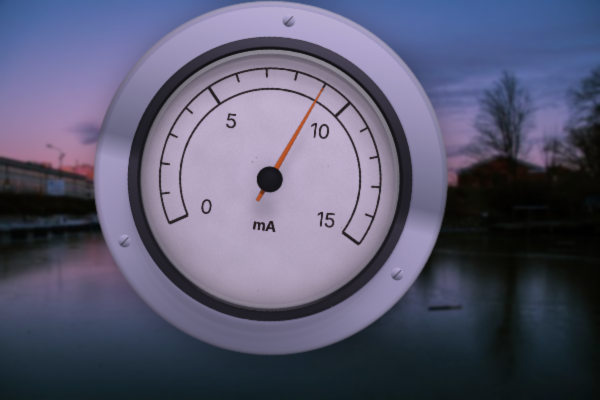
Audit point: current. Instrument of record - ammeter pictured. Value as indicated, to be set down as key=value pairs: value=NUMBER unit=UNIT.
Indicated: value=9 unit=mA
